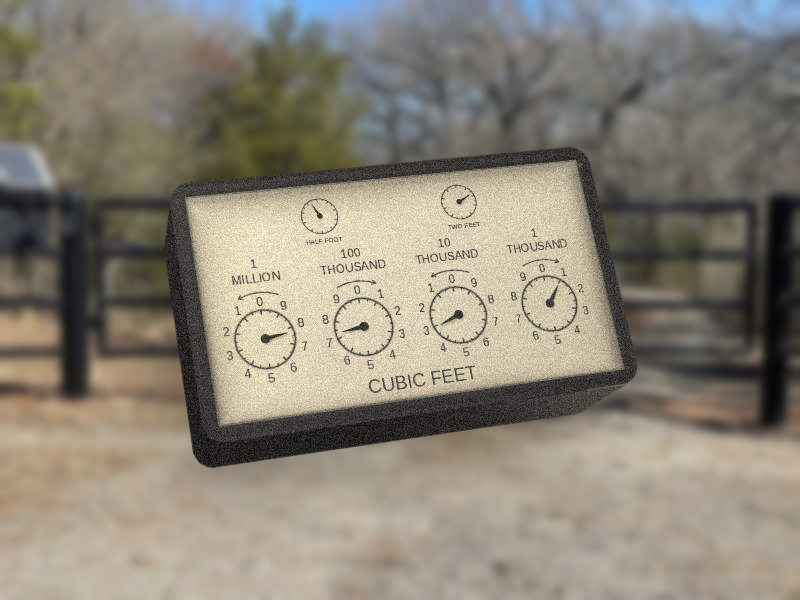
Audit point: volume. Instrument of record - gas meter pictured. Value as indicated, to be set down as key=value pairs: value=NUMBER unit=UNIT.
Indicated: value=773100 unit=ft³
